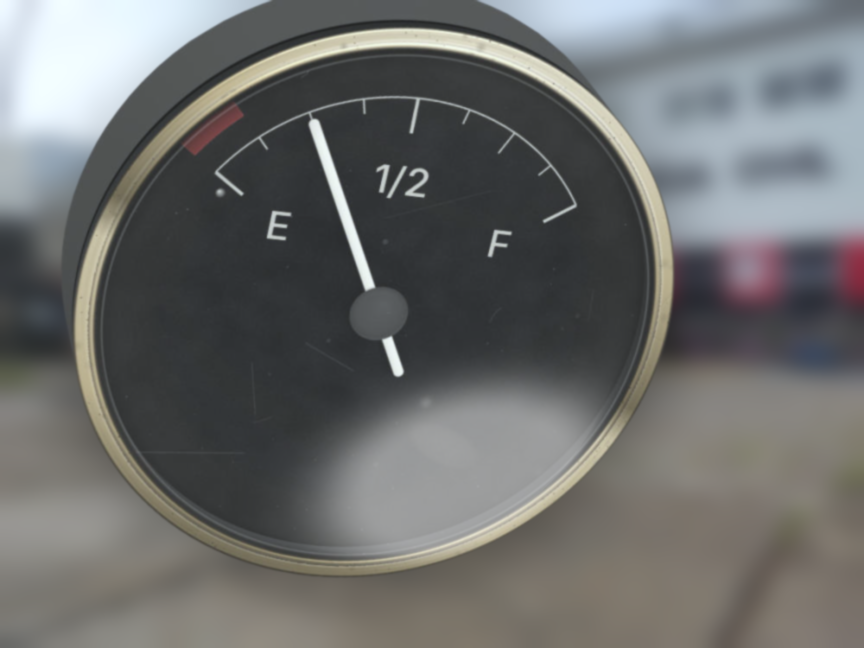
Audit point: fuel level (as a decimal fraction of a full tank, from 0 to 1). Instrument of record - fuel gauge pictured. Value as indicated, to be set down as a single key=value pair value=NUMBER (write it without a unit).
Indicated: value=0.25
